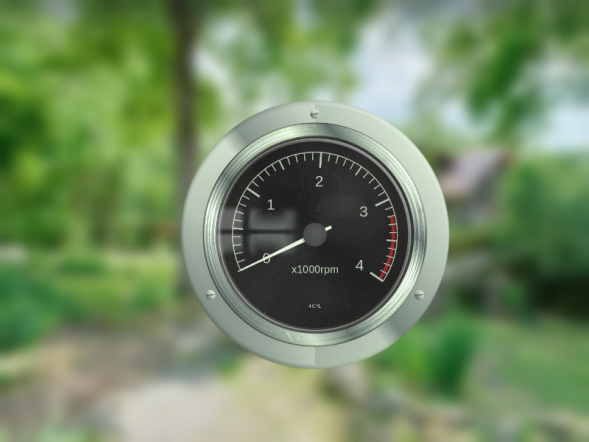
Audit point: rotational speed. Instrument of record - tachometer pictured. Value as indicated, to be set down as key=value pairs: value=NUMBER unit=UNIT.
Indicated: value=0 unit=rpm
